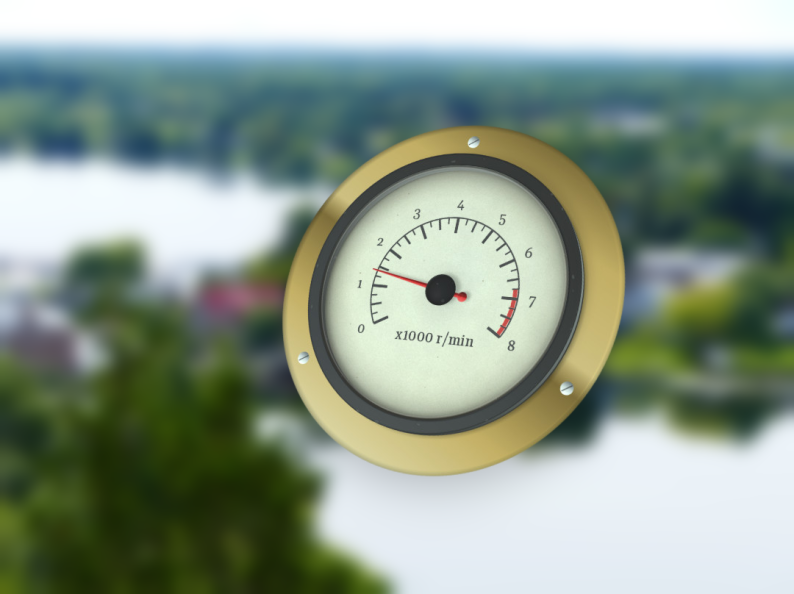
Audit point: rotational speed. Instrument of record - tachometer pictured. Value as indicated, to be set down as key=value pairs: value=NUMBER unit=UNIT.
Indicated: value=1375 unit=rpm
